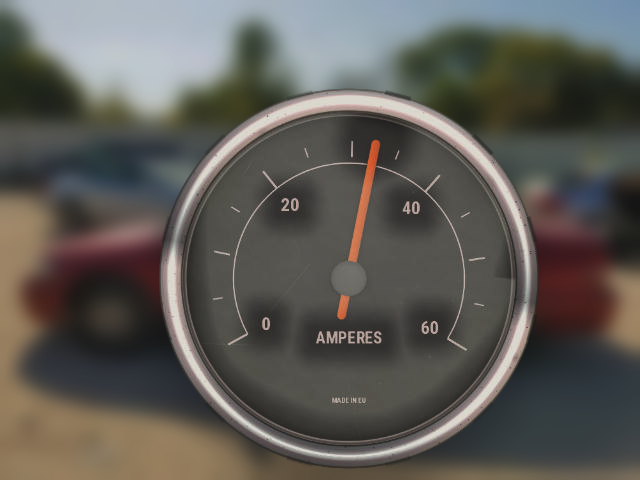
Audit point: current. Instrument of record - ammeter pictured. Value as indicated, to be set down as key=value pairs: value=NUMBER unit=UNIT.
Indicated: value=32.5 unit=A
